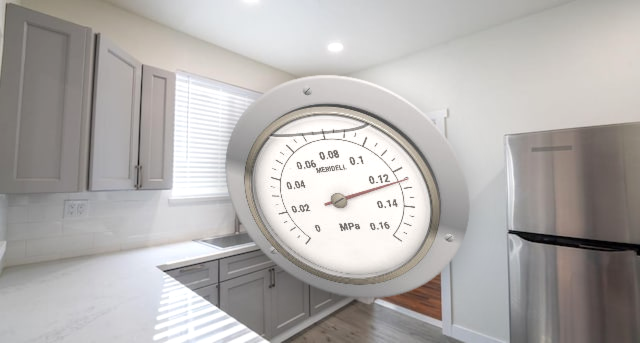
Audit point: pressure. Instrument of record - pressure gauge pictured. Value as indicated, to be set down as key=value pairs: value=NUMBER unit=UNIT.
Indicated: value=0.125 unit=MPa
